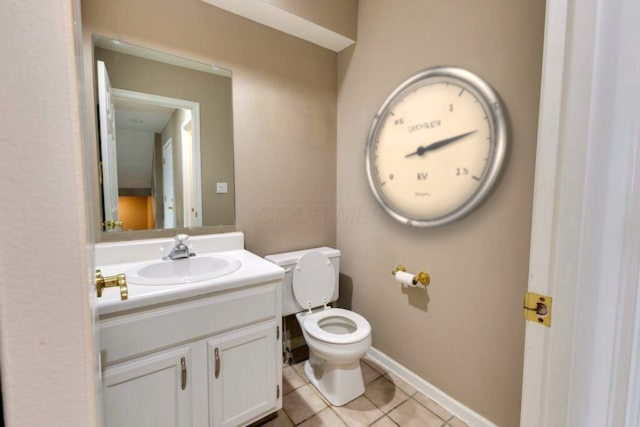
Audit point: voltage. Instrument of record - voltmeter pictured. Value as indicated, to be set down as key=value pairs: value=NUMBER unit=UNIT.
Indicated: value=1.25 unit=kV
